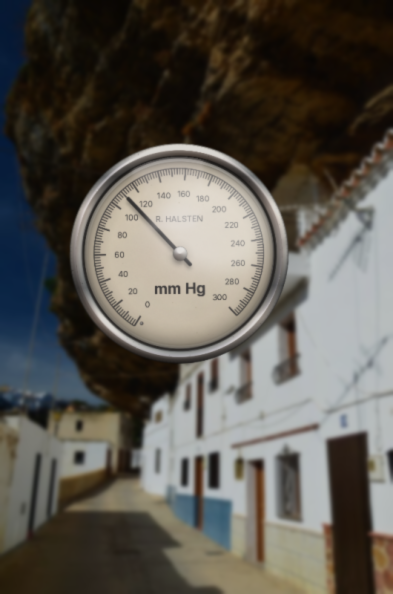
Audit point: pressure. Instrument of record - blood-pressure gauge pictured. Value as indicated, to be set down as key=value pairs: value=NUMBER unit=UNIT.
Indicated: value=110 unit=mmHg
